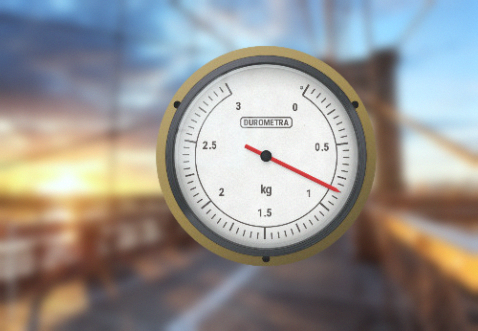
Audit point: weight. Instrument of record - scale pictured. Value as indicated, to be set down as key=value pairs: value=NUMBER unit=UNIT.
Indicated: value=0.85 unit=kg
